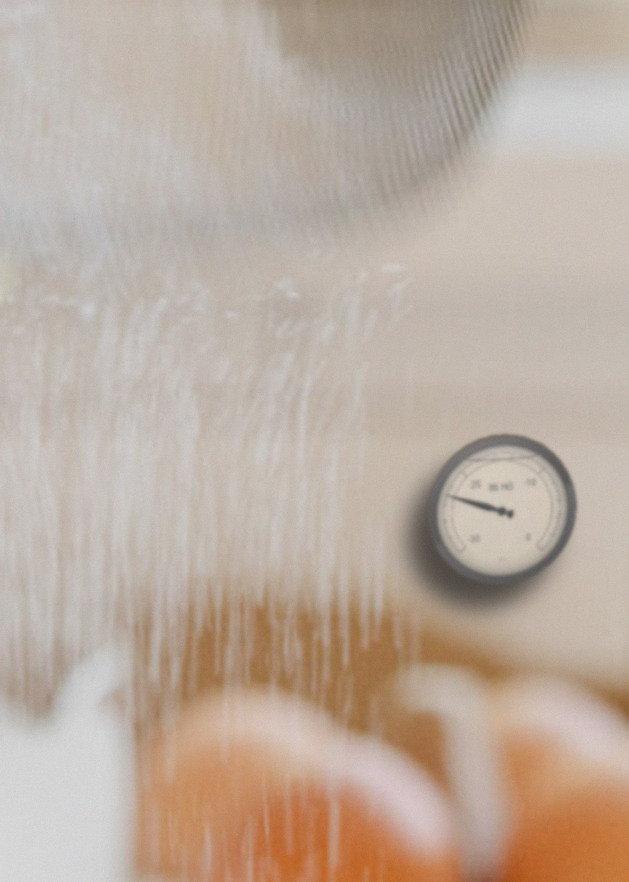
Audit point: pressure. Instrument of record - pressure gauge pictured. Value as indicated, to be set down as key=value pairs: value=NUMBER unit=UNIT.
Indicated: value=-23 unit=inHg
